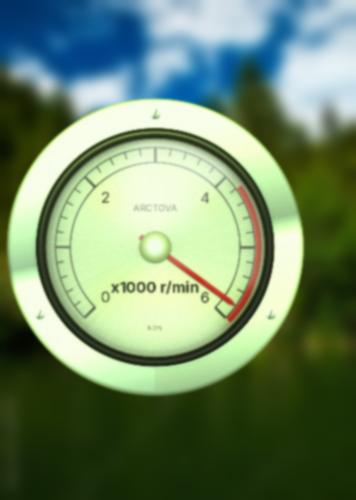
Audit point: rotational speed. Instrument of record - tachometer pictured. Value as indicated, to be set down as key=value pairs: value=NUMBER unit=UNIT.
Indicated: value=5800 unit=rpm
